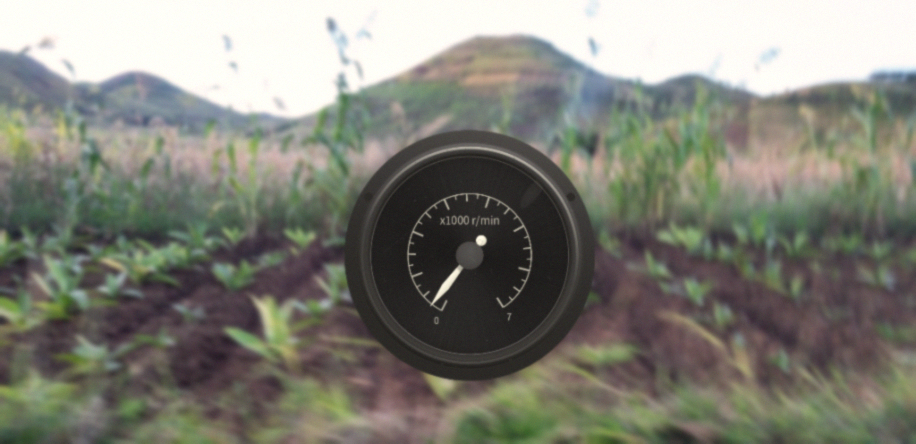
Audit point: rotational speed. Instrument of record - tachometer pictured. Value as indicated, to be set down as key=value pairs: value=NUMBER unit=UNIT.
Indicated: value=250 unit=rpm
